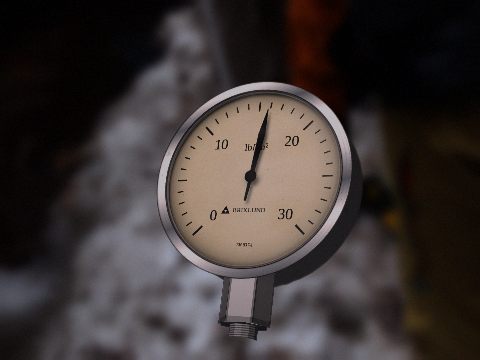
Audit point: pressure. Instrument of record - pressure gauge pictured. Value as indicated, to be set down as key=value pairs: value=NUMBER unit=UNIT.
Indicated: value=16 unit=psi
